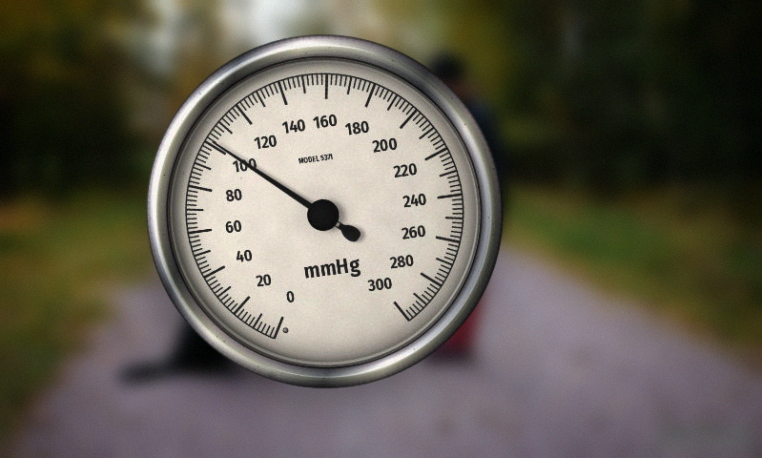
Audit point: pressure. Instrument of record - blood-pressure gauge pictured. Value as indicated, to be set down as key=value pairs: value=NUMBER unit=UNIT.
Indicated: value=102 unit=mmHg
